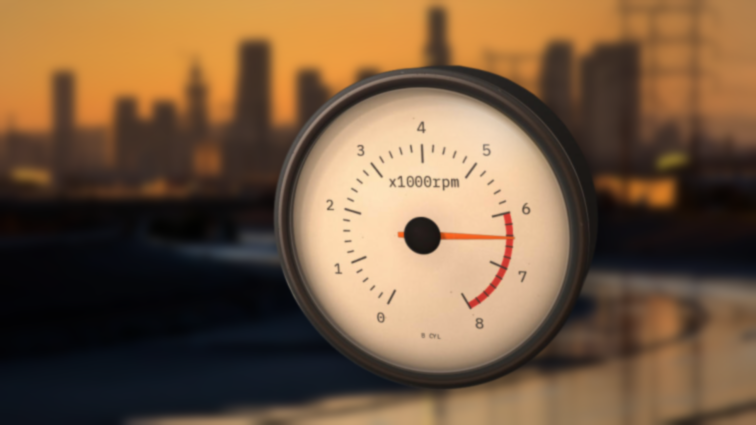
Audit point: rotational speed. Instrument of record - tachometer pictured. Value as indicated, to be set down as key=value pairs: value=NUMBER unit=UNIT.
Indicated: value=6400 unit=rpm
